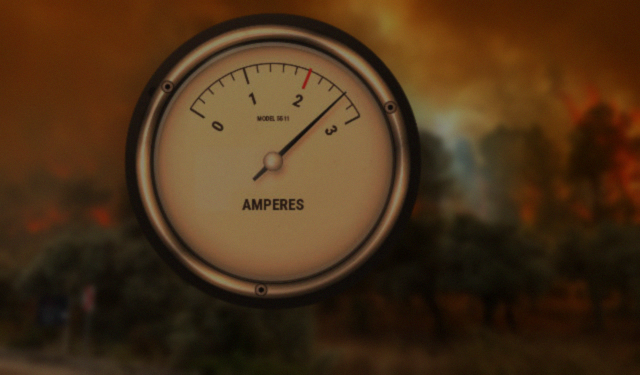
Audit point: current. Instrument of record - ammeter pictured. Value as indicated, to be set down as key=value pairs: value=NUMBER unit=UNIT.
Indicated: value=2.6 unit=A
